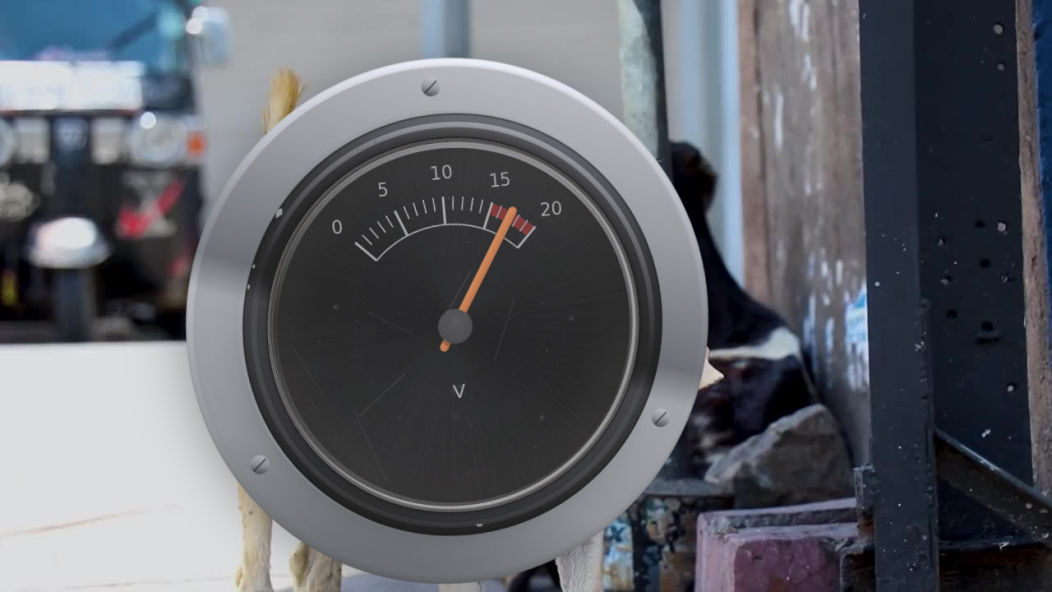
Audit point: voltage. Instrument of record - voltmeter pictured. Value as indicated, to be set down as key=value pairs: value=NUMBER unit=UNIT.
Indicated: value=17 unit=V
